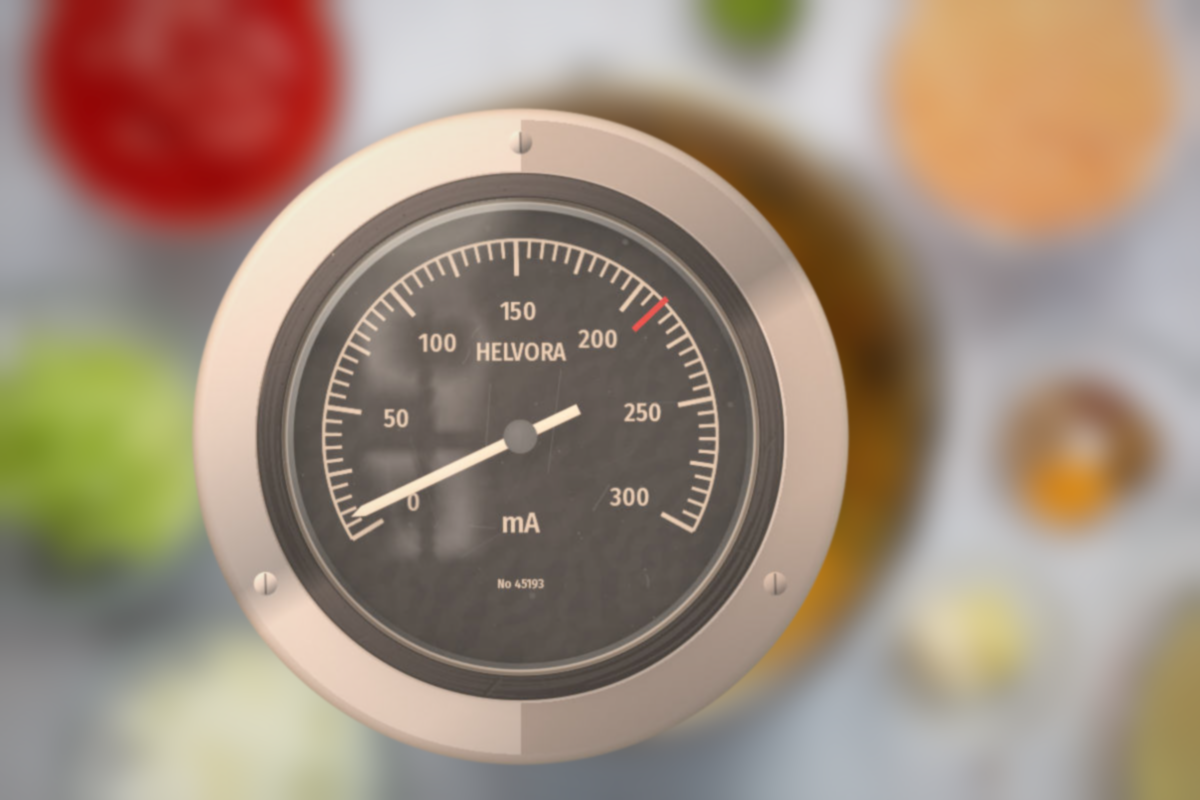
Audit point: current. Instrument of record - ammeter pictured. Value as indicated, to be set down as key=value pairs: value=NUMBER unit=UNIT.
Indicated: value=7.5 unit=mA
